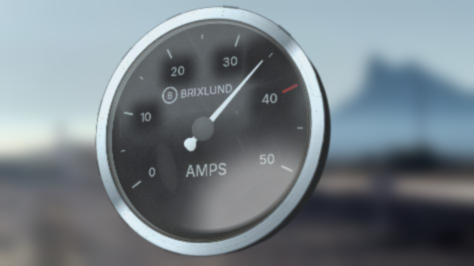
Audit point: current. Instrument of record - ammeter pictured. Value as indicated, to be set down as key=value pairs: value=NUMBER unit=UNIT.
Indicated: value=35 unit=A
